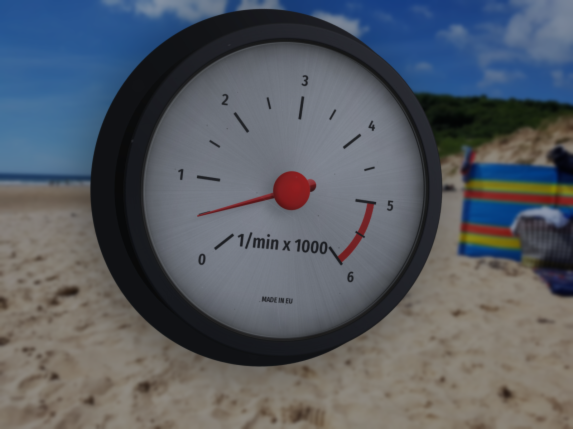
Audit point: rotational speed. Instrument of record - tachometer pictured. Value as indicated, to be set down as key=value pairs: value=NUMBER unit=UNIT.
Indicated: value=500 unit=rpm
